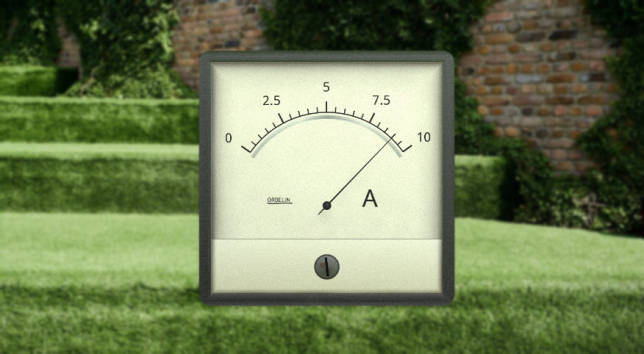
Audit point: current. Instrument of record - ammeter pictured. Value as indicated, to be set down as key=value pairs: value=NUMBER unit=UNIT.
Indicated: value=9 unit=A
